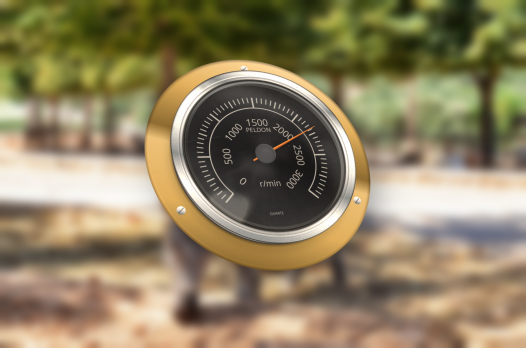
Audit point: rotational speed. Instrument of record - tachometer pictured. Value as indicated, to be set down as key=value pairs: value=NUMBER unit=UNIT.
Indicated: value=2200 unit=rpm
